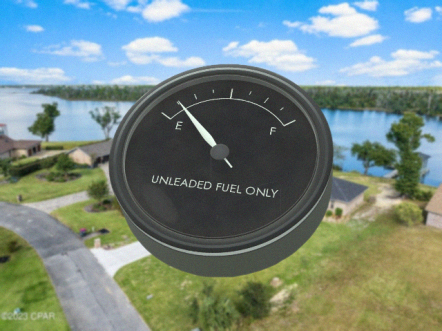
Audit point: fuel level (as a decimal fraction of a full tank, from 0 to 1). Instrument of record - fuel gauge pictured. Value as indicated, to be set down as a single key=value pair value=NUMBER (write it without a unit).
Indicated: value=0.125
